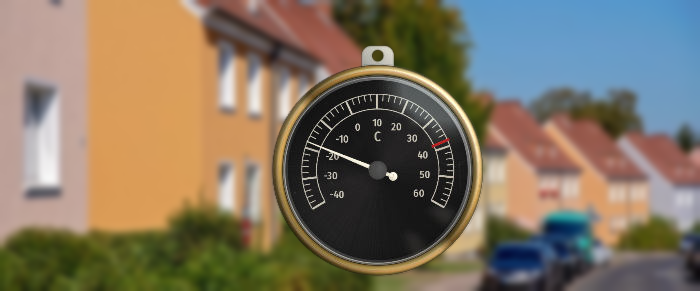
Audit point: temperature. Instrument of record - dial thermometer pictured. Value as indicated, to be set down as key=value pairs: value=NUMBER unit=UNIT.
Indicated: value=-18 unit=°C
